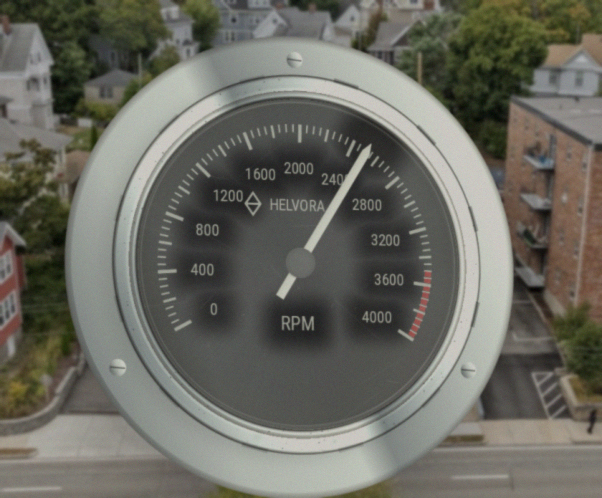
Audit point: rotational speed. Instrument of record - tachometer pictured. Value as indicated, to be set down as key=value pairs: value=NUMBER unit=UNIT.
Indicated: value=2500 unit=rpm
